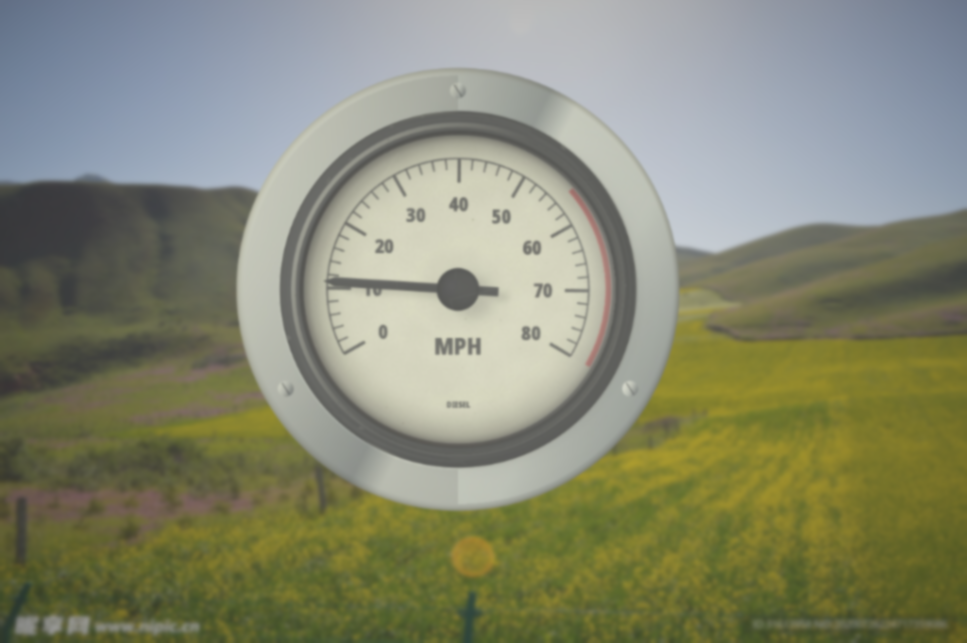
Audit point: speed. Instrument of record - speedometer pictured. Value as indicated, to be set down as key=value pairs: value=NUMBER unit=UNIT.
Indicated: value=11 unit=mph
